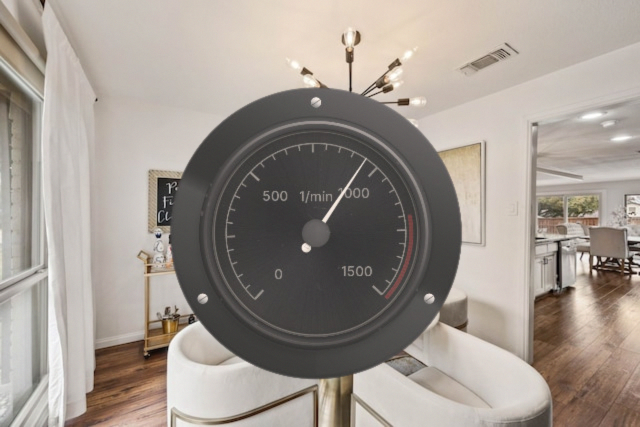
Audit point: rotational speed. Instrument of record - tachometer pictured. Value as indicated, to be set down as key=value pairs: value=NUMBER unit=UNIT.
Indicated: value=950 unit=rpm
